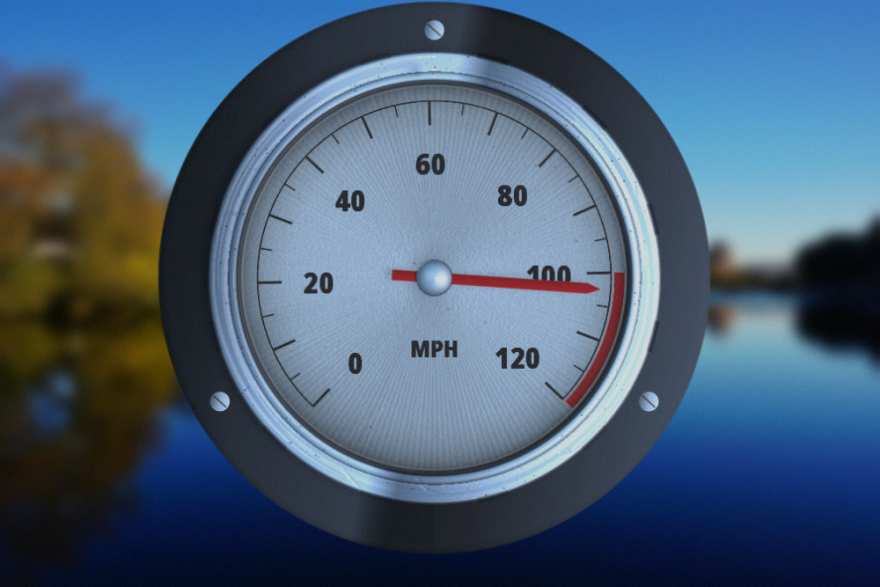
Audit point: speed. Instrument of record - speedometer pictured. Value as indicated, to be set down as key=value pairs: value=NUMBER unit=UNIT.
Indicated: value=102.5 unit=mph
